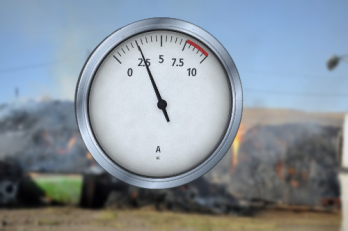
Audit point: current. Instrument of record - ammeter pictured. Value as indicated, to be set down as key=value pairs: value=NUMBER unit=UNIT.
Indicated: value=2.5 unit=A
